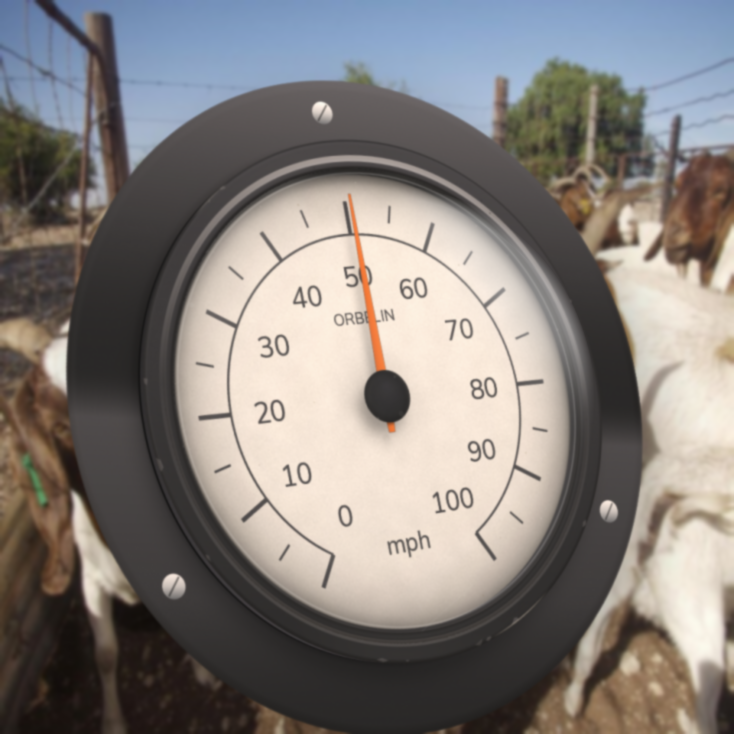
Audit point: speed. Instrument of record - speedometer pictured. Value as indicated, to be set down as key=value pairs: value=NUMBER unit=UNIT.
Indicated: value=50 unit=mph
